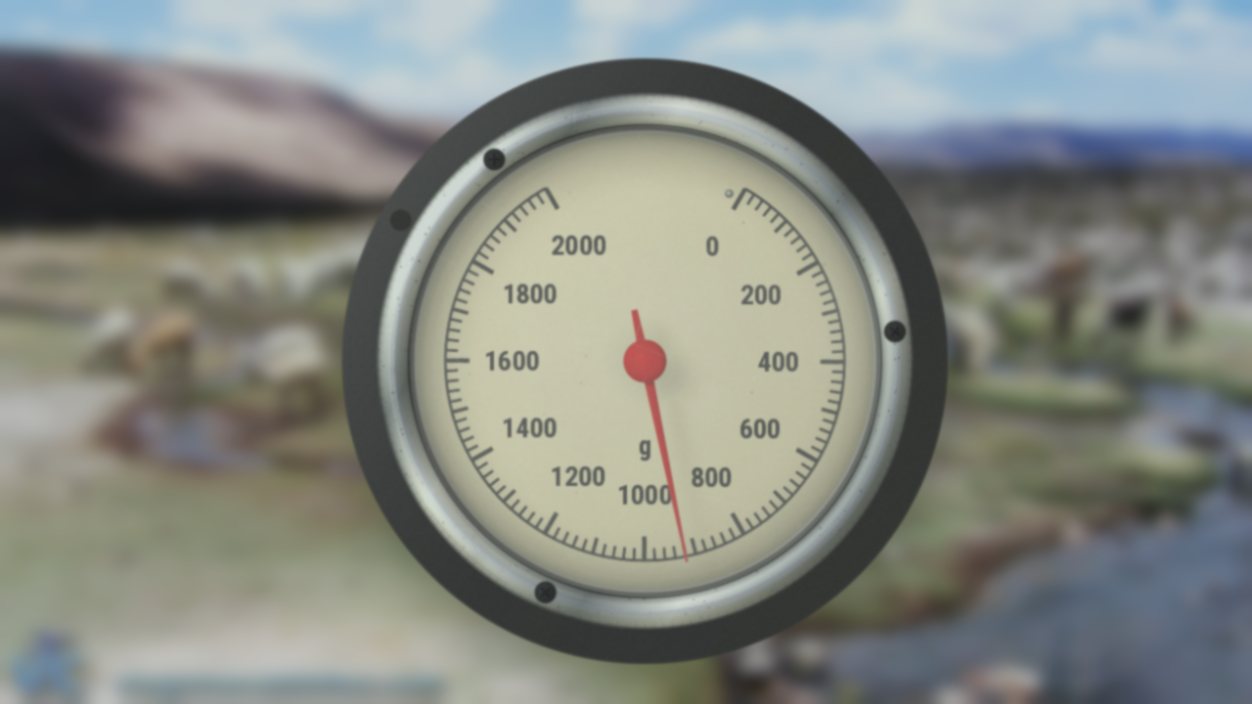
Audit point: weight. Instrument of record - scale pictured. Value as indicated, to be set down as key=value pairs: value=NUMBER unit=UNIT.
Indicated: value=920 unit=g
